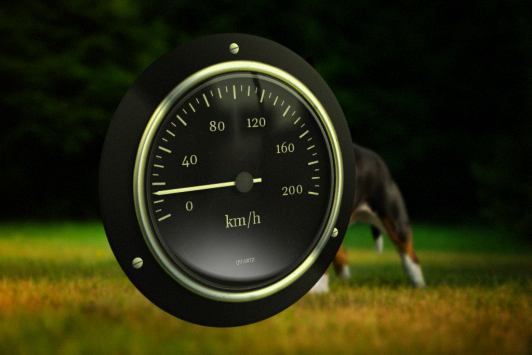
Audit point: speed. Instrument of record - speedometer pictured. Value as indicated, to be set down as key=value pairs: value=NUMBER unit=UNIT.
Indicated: value=15 unit=km/h
